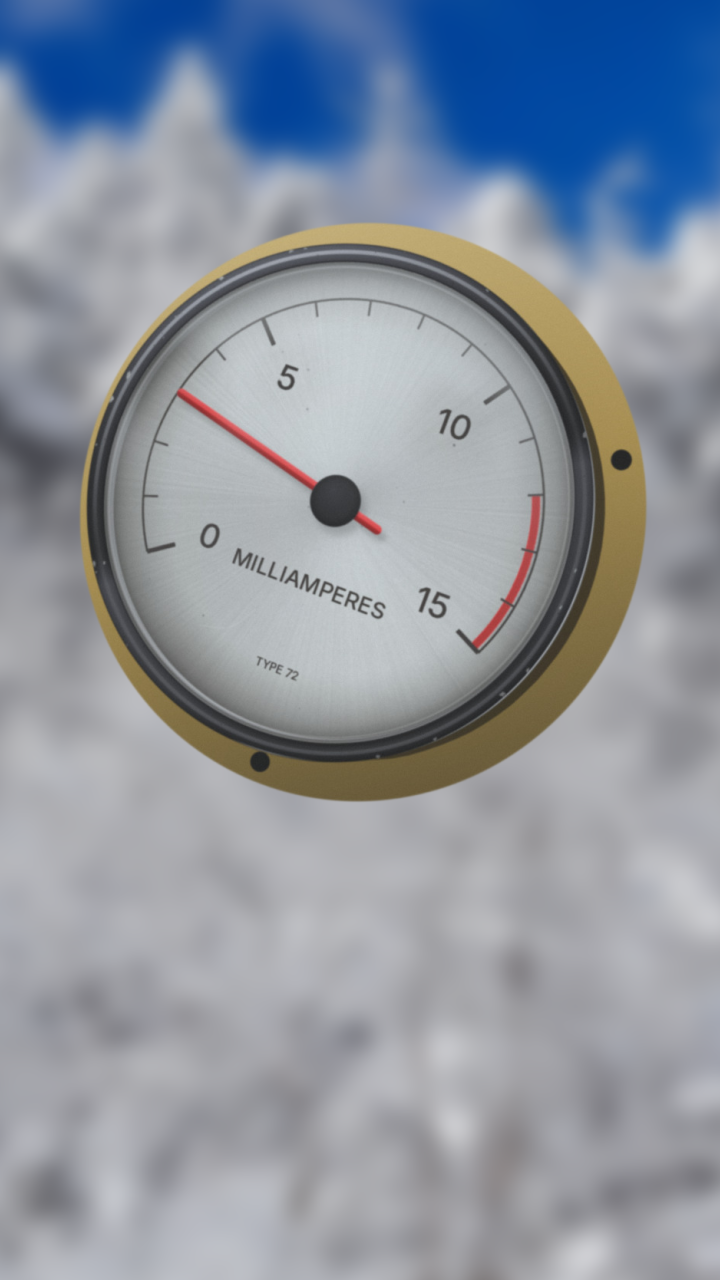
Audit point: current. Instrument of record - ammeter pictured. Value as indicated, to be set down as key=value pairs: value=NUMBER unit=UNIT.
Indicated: value=3 unit=mA
